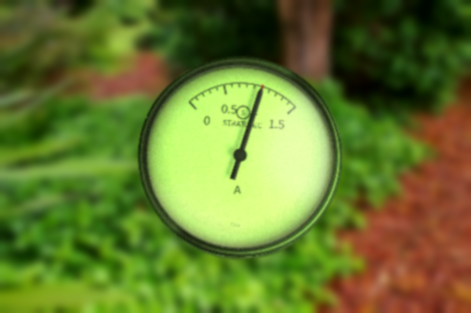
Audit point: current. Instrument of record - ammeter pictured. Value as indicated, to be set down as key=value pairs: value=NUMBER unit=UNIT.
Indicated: value=1 unit=A
